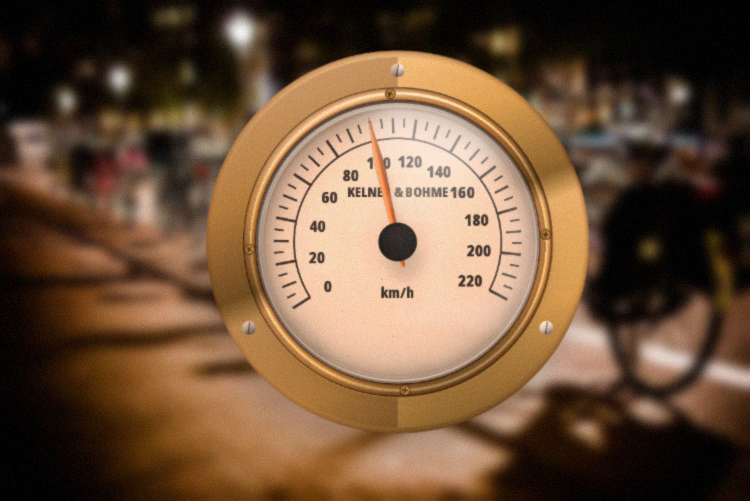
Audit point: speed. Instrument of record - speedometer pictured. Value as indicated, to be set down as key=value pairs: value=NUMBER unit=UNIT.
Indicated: value=100 unit=km/h
